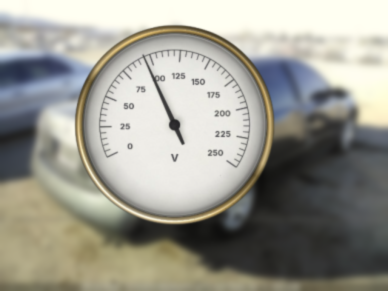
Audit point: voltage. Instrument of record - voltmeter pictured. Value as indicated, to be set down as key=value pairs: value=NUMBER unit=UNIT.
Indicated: value=95 unit=V
